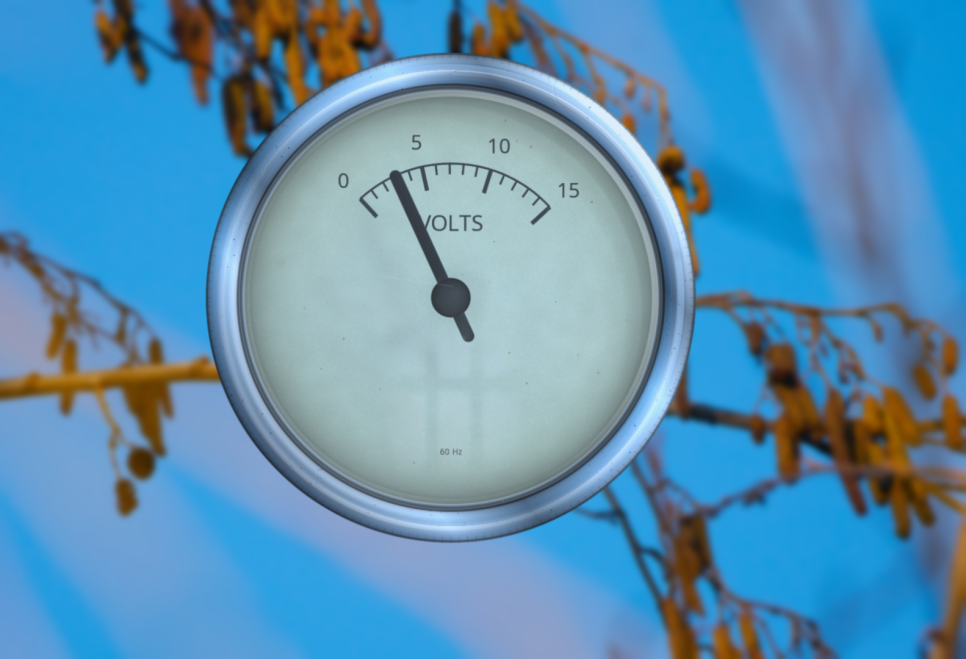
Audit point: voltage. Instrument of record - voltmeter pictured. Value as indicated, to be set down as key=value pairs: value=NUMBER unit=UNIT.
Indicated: value=3 unit=V
